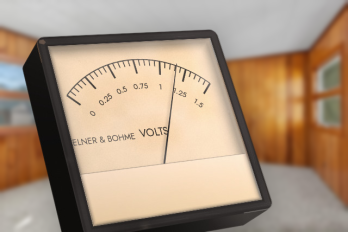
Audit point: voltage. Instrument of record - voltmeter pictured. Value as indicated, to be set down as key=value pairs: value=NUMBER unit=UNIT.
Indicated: value=1.15 unit=V
